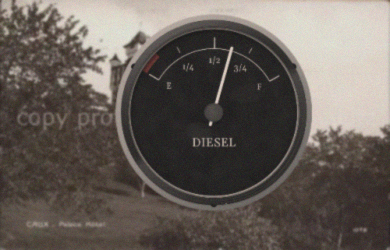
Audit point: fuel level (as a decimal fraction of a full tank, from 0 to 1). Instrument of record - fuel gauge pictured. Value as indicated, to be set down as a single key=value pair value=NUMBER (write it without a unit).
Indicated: value=0.625
